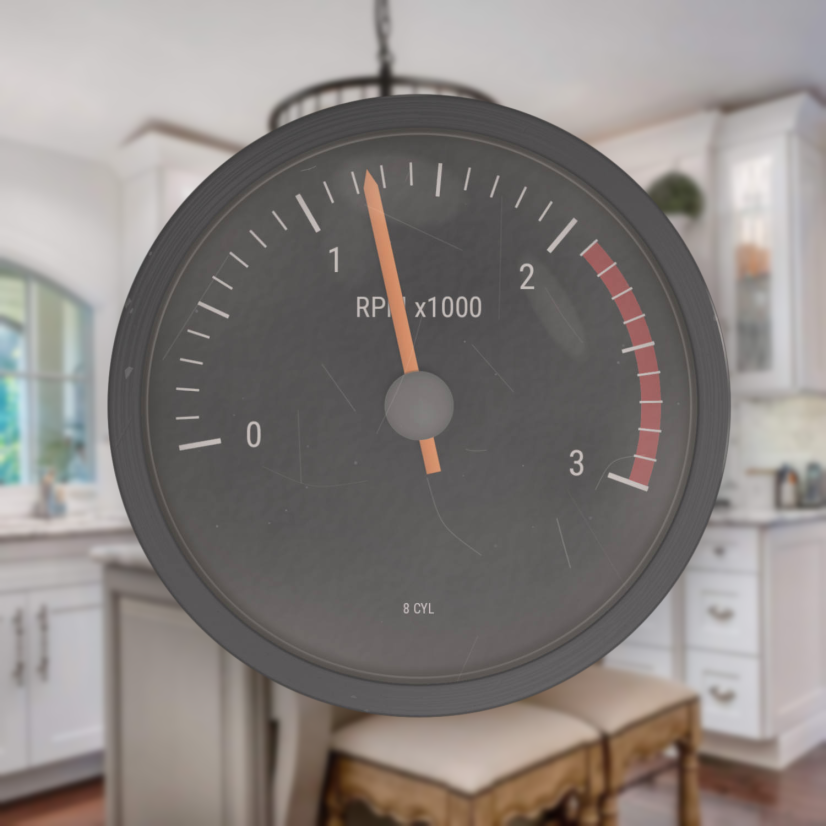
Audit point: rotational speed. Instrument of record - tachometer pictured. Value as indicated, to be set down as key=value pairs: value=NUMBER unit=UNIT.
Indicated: value=1250 unit=rpm
